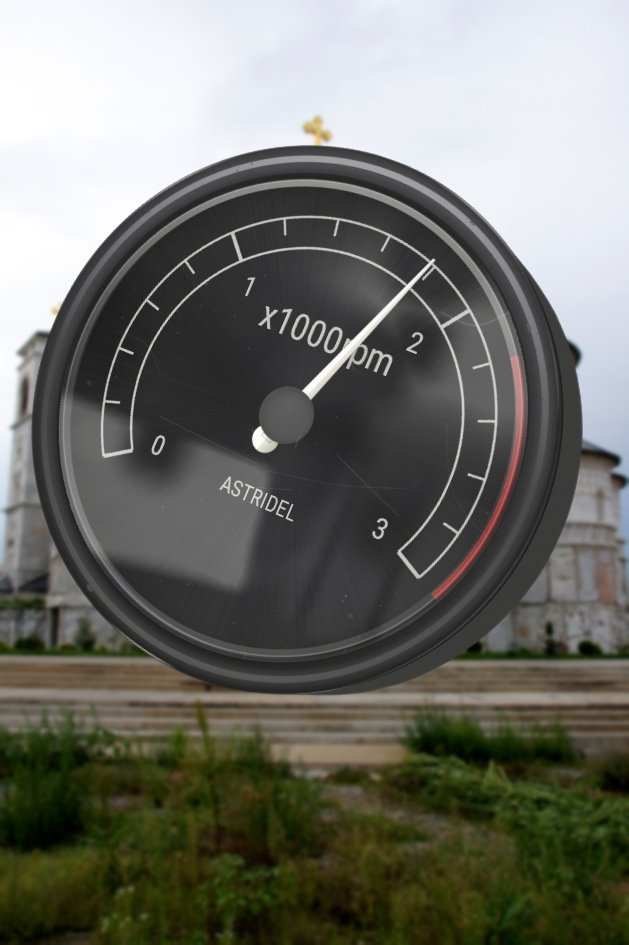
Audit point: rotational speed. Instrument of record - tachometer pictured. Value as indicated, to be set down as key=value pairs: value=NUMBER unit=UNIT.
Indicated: value=1800 unit=rpm
